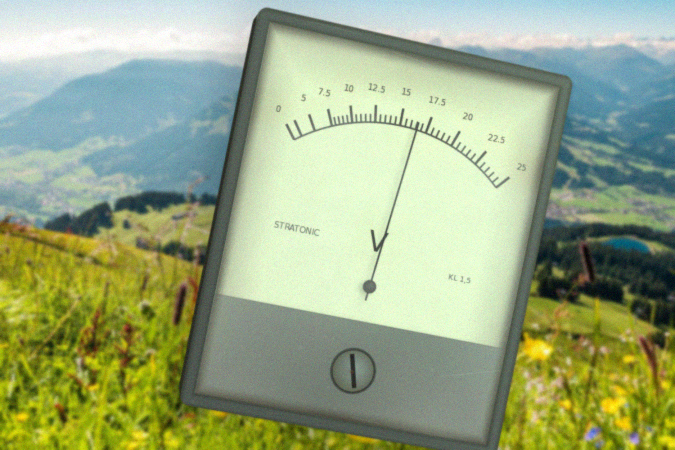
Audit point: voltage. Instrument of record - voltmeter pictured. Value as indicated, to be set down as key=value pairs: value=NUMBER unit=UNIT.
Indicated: value=16.5 unit=V
